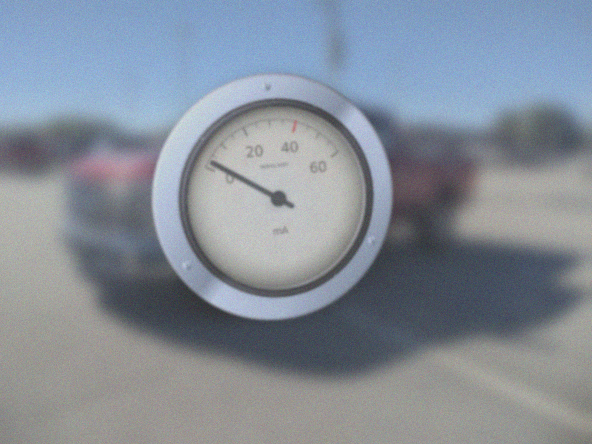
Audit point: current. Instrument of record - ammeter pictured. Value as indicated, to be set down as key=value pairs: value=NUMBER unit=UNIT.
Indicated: value=2.5 unit=mA
